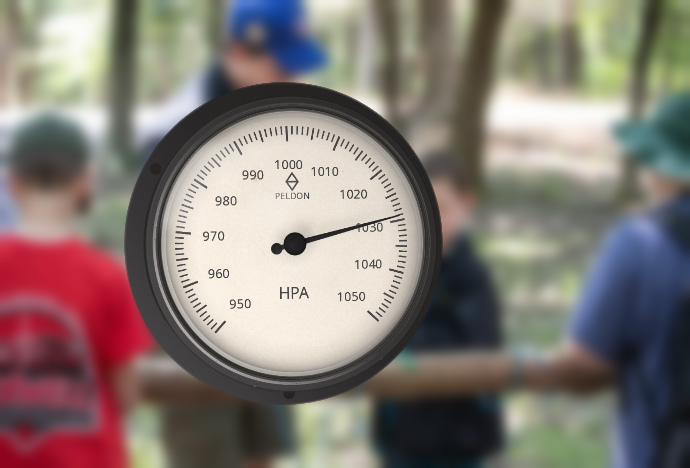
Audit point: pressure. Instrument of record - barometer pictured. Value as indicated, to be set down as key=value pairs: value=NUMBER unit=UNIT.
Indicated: value=1029 unit=hPa
